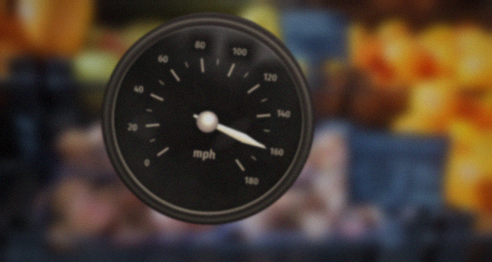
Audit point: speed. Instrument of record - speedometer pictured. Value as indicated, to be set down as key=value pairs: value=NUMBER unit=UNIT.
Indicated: value=160 unit=mph
